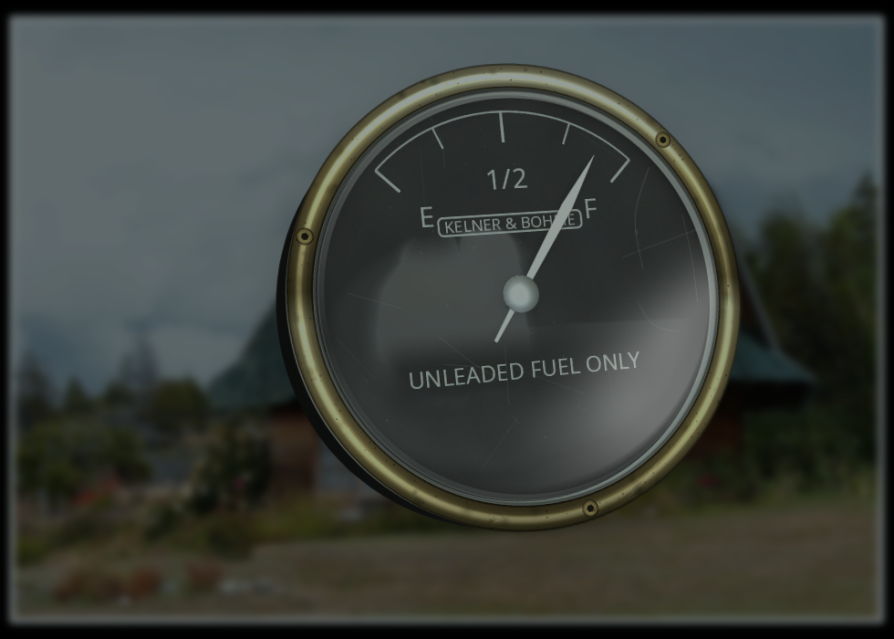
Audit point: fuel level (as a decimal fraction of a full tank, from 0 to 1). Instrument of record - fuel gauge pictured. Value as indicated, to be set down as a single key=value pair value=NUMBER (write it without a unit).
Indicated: value=0.875
